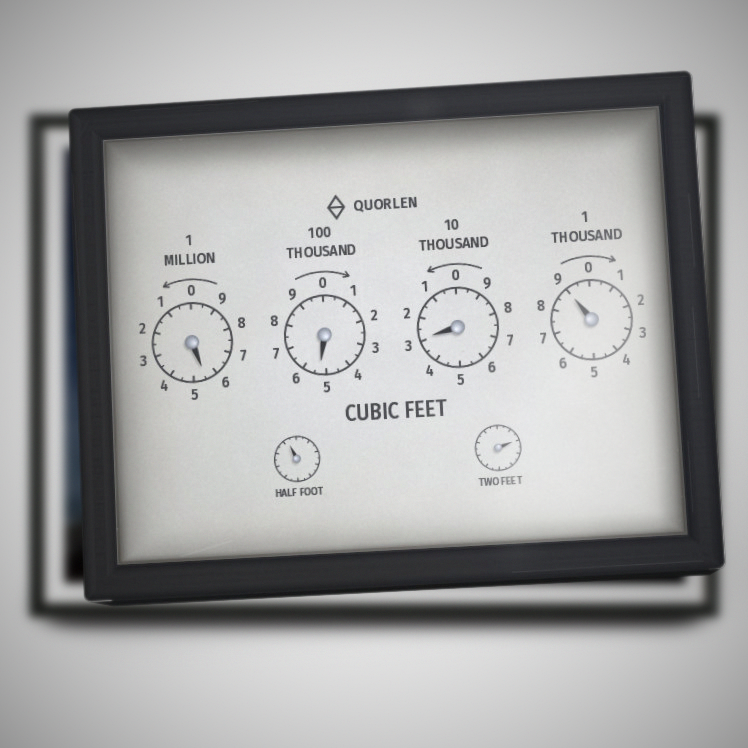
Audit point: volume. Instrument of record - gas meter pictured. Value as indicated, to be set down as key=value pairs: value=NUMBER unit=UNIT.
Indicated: value=552900 unit=ft³
